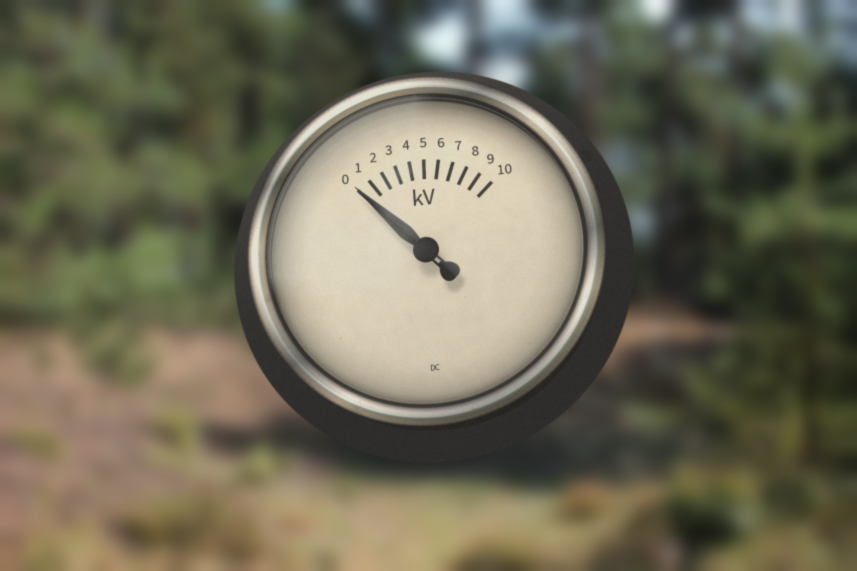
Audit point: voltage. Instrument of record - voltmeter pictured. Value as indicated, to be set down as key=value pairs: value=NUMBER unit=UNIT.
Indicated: value=0 unit=kV
